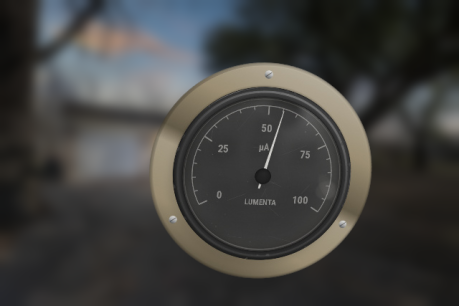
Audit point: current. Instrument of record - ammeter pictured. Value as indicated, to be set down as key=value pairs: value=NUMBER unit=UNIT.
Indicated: value=55 unit=µA
